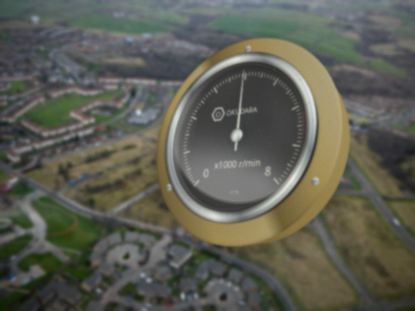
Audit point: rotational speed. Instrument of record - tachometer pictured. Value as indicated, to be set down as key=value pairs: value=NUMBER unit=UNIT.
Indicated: value=4000 unit=rpm
